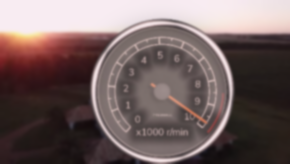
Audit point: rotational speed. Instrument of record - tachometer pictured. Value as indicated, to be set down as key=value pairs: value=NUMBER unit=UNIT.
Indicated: value=9750 unit=rpm
